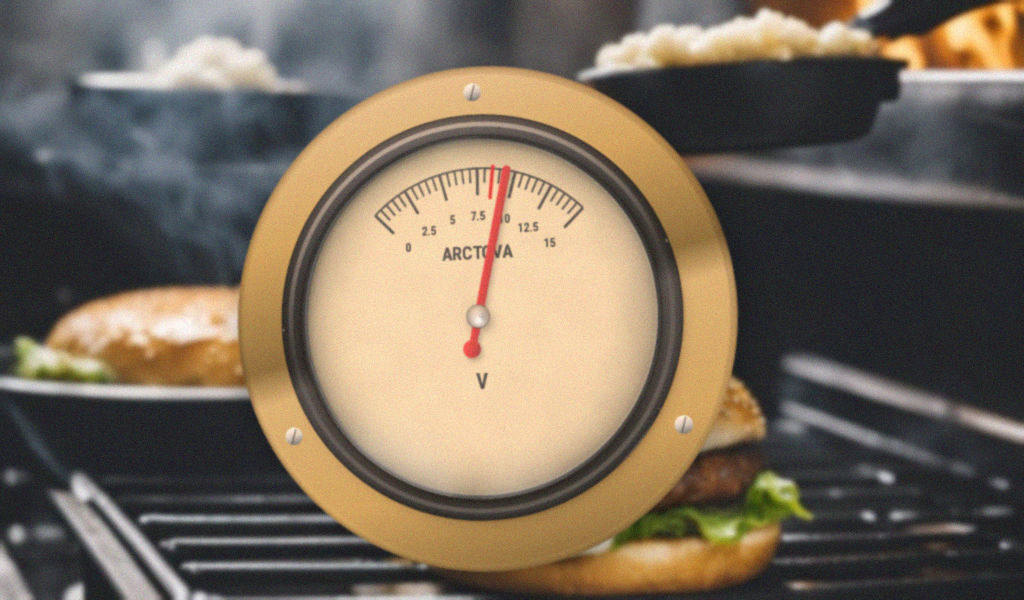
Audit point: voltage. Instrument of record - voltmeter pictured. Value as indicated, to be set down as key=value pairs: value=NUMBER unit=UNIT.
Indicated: value=9.5 unit=V
